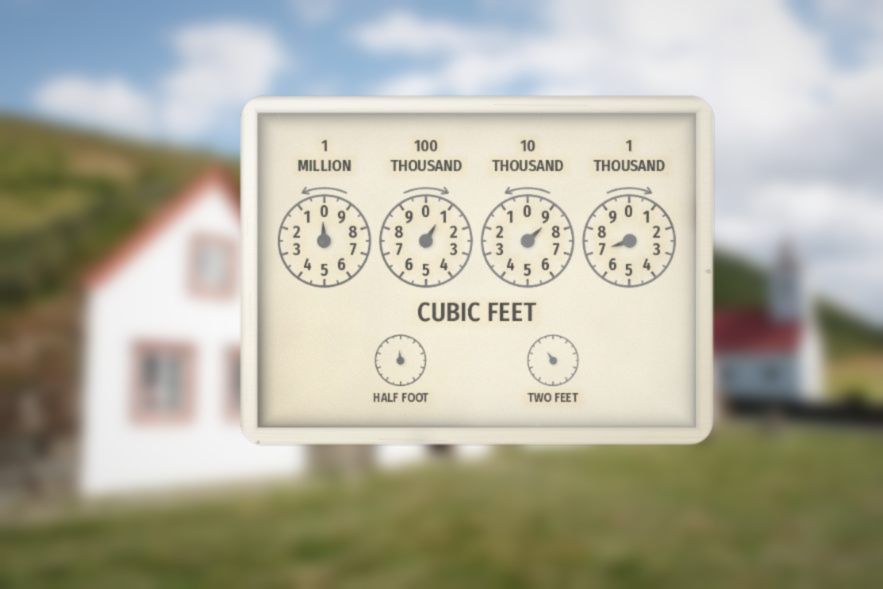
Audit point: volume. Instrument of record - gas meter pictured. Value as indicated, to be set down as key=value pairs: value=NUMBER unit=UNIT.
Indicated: value=8700 unit=ft³
